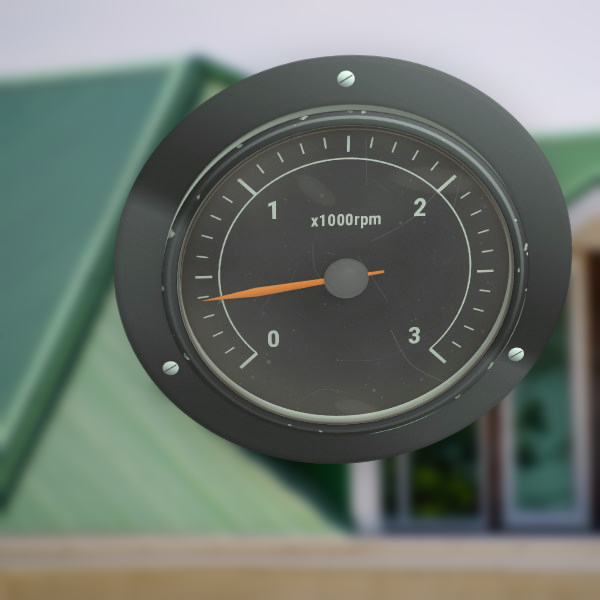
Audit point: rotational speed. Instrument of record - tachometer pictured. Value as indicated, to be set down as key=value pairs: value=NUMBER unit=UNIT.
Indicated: value=400 unit=rpm
